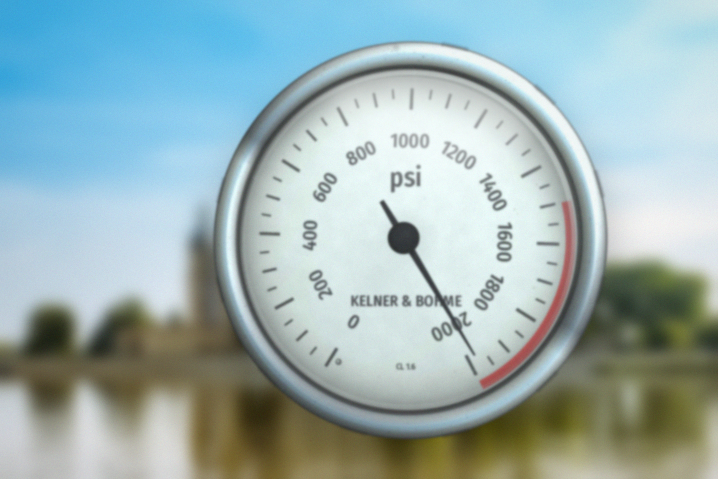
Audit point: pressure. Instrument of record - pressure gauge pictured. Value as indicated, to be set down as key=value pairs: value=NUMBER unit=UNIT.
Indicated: value=1975 unit=psi
